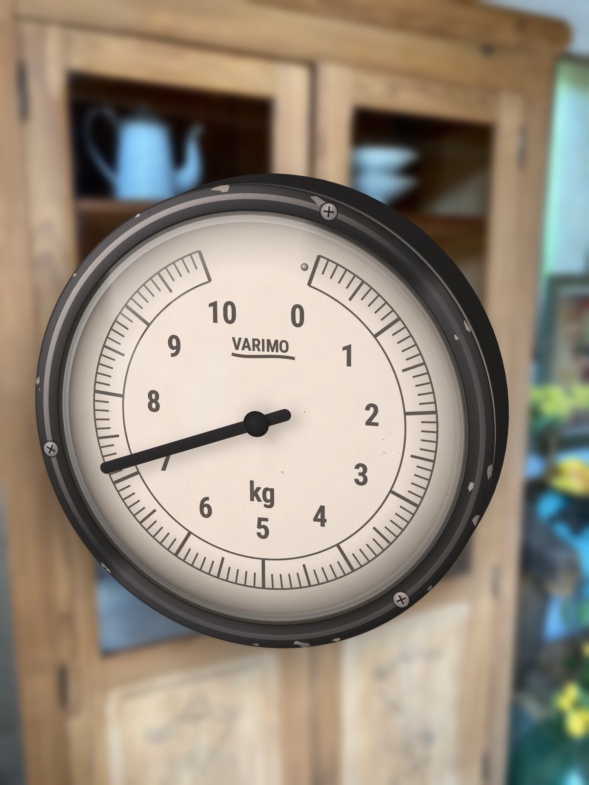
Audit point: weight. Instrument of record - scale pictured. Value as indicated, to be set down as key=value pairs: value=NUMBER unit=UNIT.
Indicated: value=7.2 unit=kg
